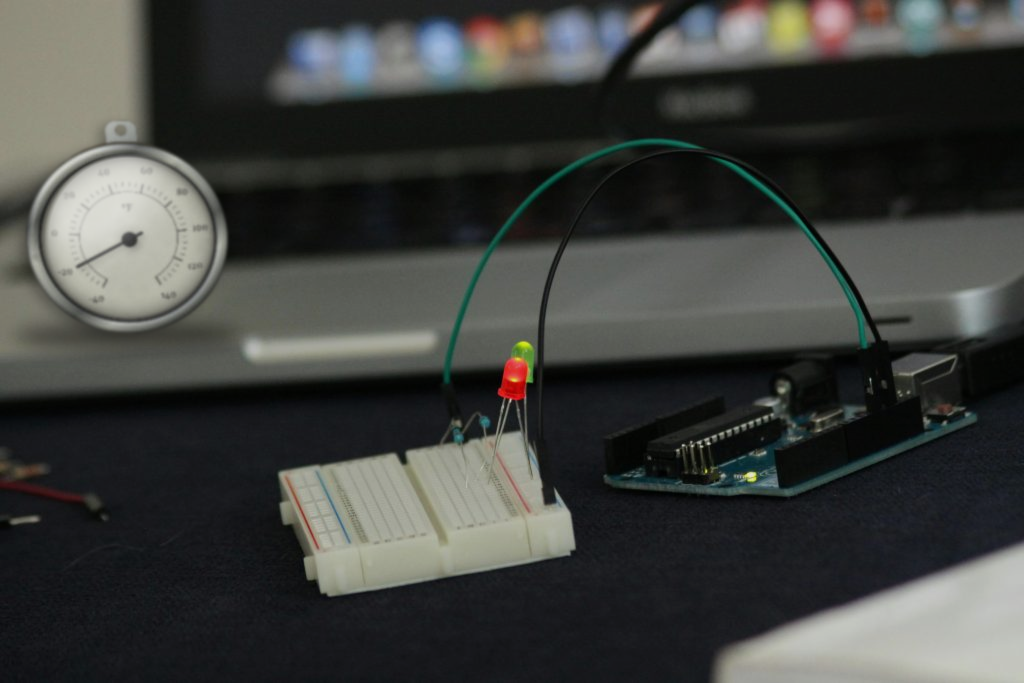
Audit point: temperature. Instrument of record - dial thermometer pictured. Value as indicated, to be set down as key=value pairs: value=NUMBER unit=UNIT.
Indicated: value=-20 unit=°F
